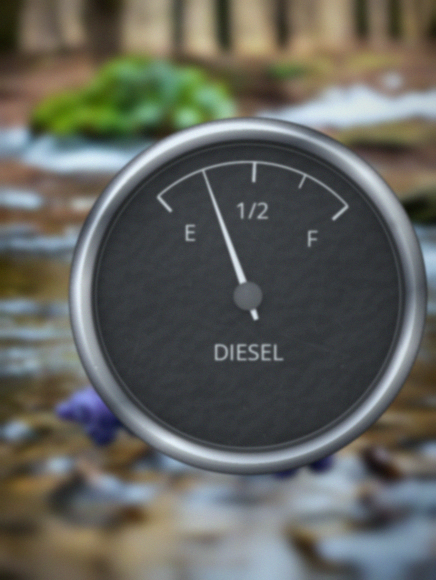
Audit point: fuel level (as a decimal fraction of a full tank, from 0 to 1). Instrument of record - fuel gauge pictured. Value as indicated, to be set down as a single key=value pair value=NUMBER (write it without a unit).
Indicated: value=0.25
